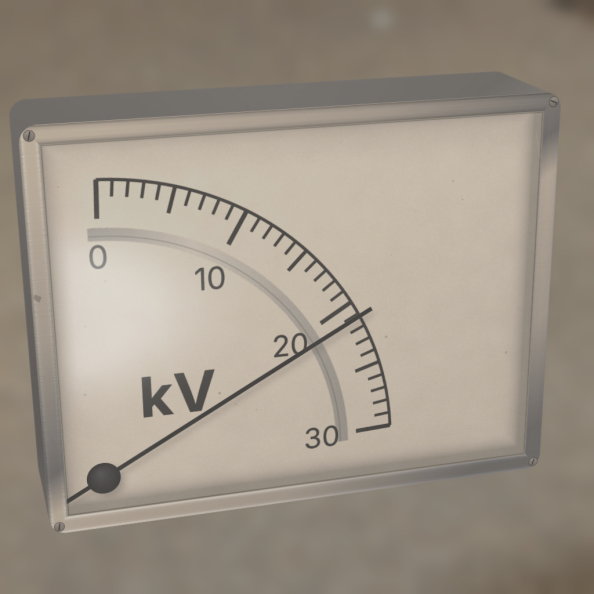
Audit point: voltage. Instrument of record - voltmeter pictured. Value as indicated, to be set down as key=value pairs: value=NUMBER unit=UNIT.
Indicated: value=21 unit=kV
